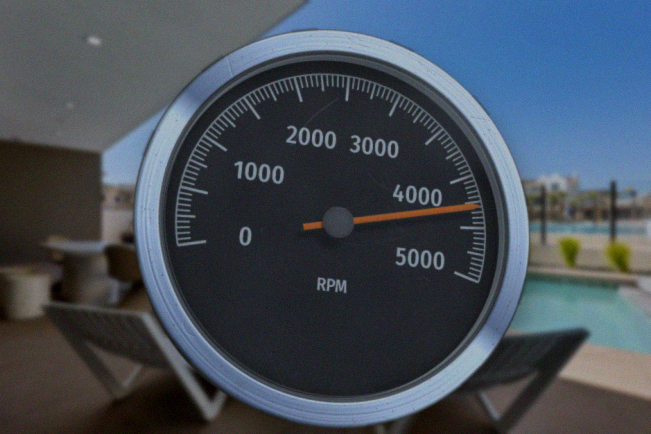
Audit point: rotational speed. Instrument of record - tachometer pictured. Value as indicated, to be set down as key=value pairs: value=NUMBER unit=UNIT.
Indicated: value=4300 unit=rpm
